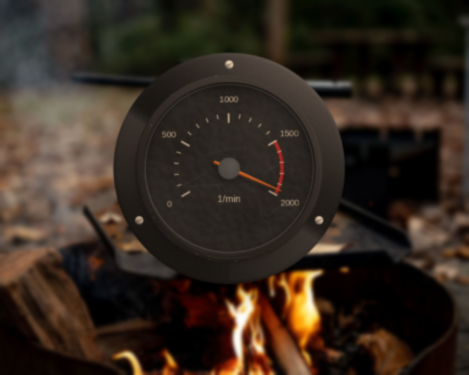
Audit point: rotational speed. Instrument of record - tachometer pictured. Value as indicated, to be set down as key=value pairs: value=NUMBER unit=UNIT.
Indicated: value=1950 unit=rpm
